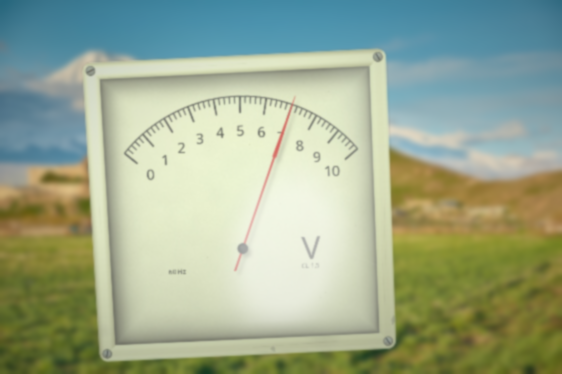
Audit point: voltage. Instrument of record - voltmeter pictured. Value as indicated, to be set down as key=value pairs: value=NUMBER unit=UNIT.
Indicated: value=7 unit=V
